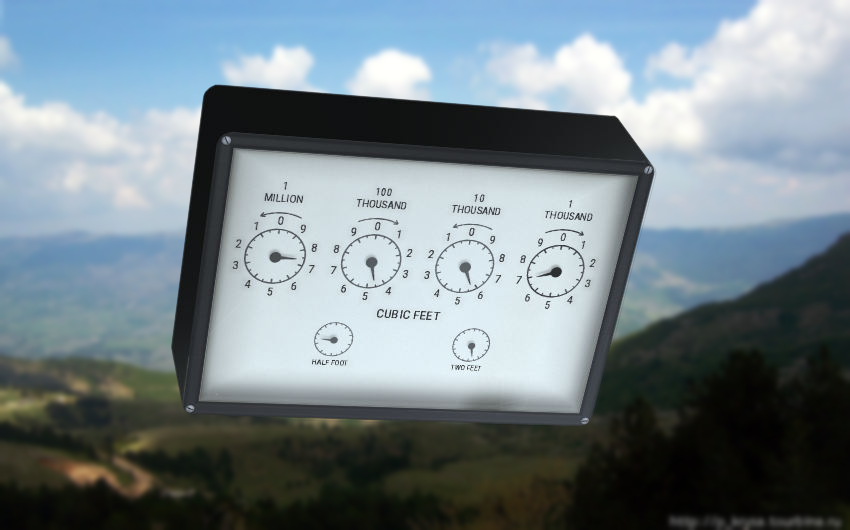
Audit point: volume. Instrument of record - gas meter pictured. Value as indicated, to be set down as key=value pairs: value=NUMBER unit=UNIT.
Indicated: value=745700 unit=ft³
